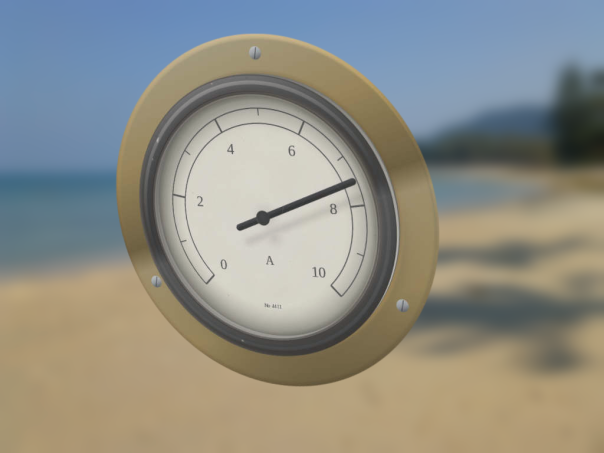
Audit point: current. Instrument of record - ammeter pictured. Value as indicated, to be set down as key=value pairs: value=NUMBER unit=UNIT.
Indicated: value=7.5 unit=A
